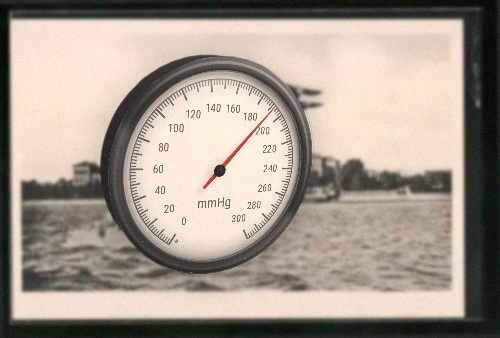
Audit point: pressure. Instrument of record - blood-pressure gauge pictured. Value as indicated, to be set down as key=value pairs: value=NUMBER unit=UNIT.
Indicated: value=190 unit=mmHg
